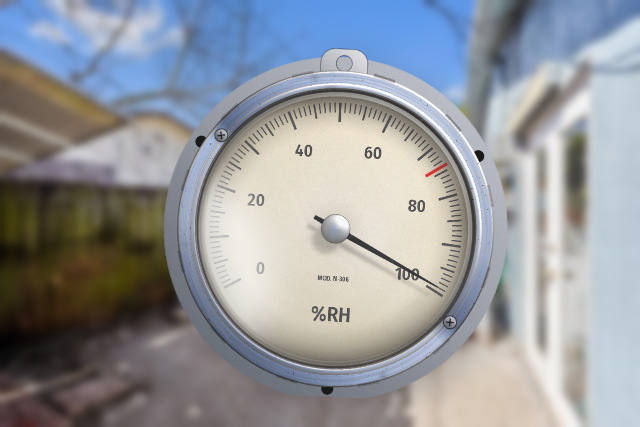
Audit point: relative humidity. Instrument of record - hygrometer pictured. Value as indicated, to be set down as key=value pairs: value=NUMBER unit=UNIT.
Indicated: value=99 unit=%
